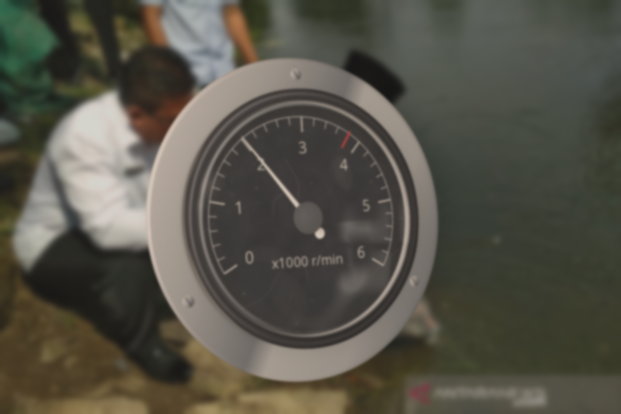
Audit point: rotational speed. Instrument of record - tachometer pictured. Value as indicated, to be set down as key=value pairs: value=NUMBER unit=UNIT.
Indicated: value=2000 unit=rpm
